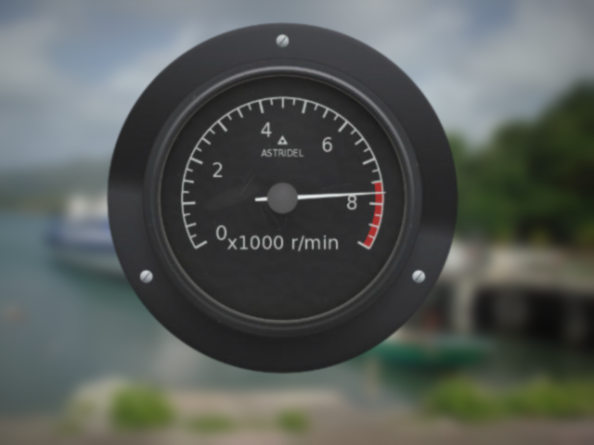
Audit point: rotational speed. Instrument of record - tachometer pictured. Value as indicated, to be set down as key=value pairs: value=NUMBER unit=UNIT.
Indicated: value=7750 unit=rpm
